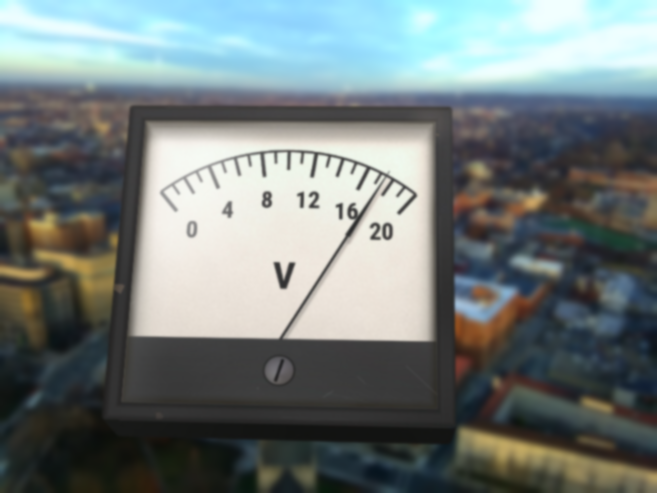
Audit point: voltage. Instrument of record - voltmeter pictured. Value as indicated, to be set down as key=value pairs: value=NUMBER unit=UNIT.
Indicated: value=17.5 unit=V
